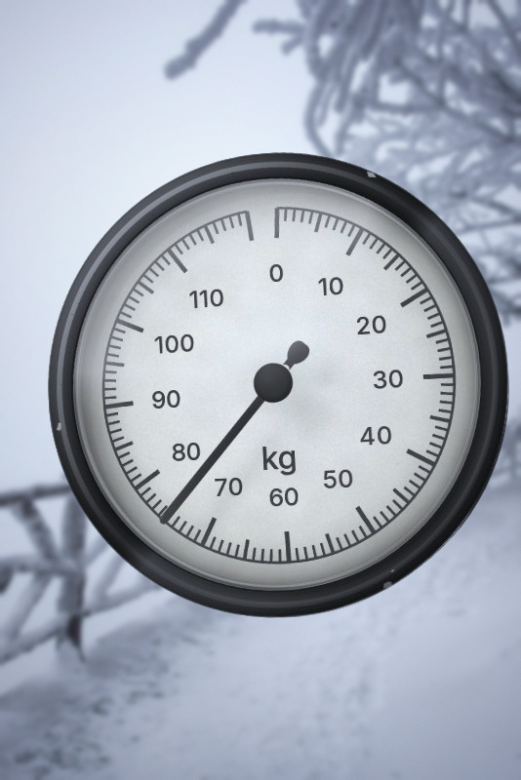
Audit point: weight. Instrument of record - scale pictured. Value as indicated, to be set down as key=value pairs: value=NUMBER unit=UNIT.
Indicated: value=75 unit=kg
